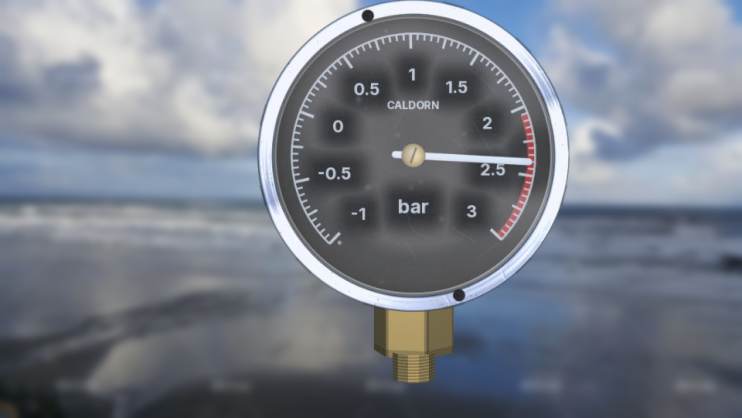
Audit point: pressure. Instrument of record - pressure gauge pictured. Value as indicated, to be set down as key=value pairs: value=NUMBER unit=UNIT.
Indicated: value=2.4 unit=bar
